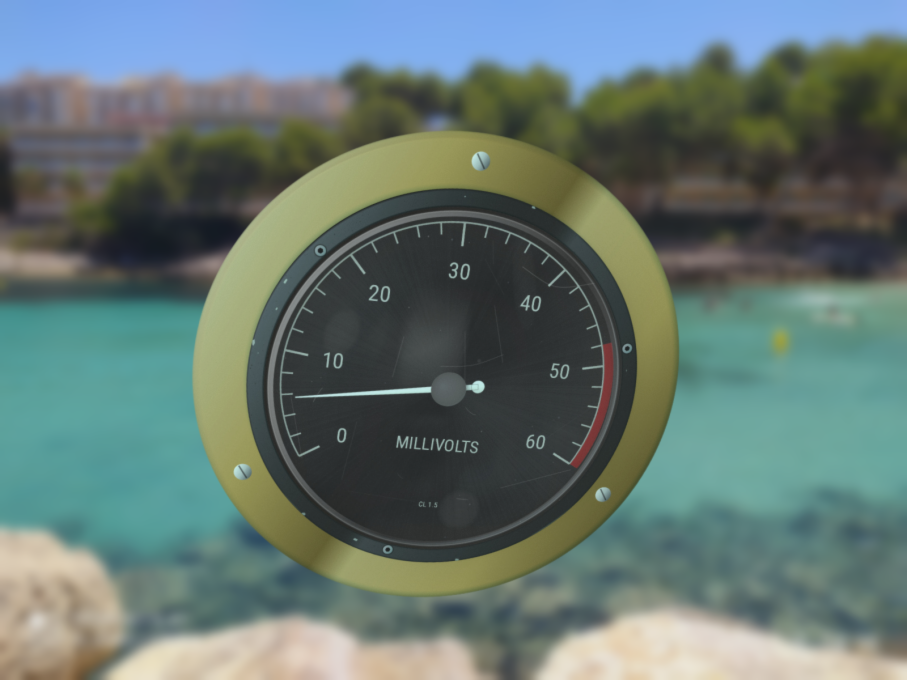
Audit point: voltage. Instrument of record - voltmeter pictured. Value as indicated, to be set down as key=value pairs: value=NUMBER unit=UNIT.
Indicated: value=6 unit=mV
